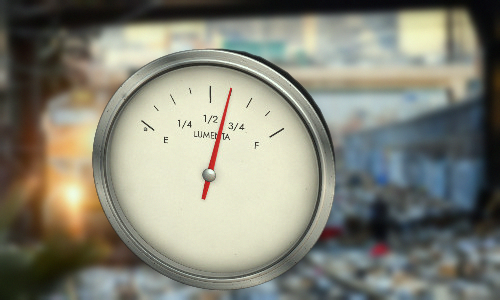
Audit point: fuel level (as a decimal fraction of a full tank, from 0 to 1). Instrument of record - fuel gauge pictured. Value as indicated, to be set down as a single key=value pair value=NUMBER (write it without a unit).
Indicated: value=0.625
